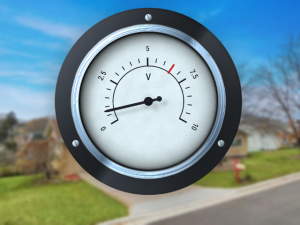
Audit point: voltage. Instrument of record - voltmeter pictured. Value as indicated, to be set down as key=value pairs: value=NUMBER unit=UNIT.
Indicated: value=0.75 unit=V
